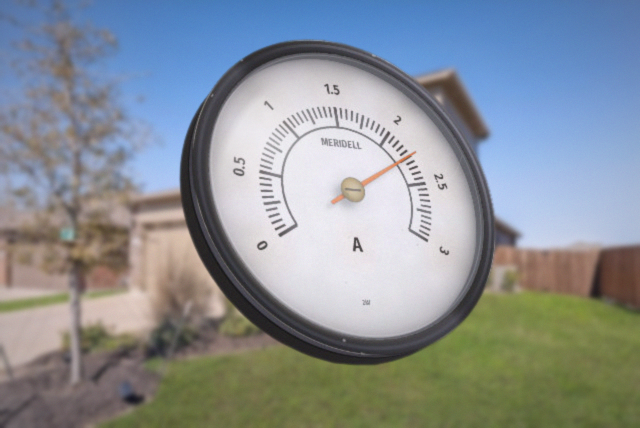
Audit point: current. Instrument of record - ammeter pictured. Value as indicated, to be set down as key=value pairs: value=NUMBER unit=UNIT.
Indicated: value=2.25 unit=A
